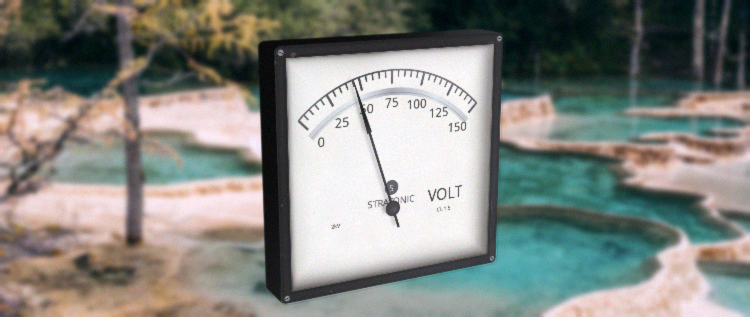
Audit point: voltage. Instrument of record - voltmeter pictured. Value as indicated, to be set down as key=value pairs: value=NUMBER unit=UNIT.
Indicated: value=45 unit=V
